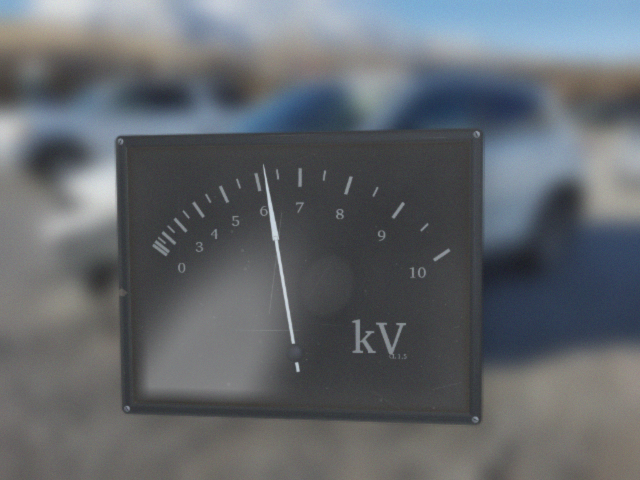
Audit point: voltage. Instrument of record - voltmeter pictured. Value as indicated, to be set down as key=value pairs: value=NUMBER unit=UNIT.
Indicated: value=6.25 unit=kV
